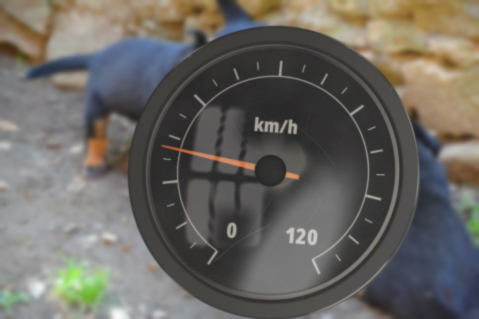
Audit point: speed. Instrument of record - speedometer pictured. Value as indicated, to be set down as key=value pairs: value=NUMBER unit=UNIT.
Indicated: value=27.5 unit=km/h
